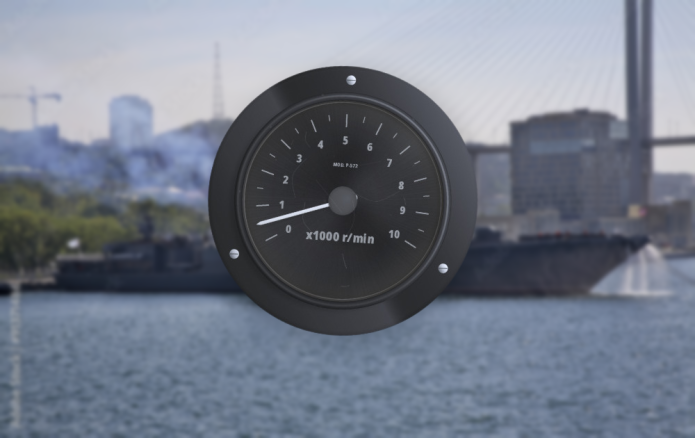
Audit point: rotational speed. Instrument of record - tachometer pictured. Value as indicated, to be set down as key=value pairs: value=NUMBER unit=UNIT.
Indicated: value=500 unit=rpm
